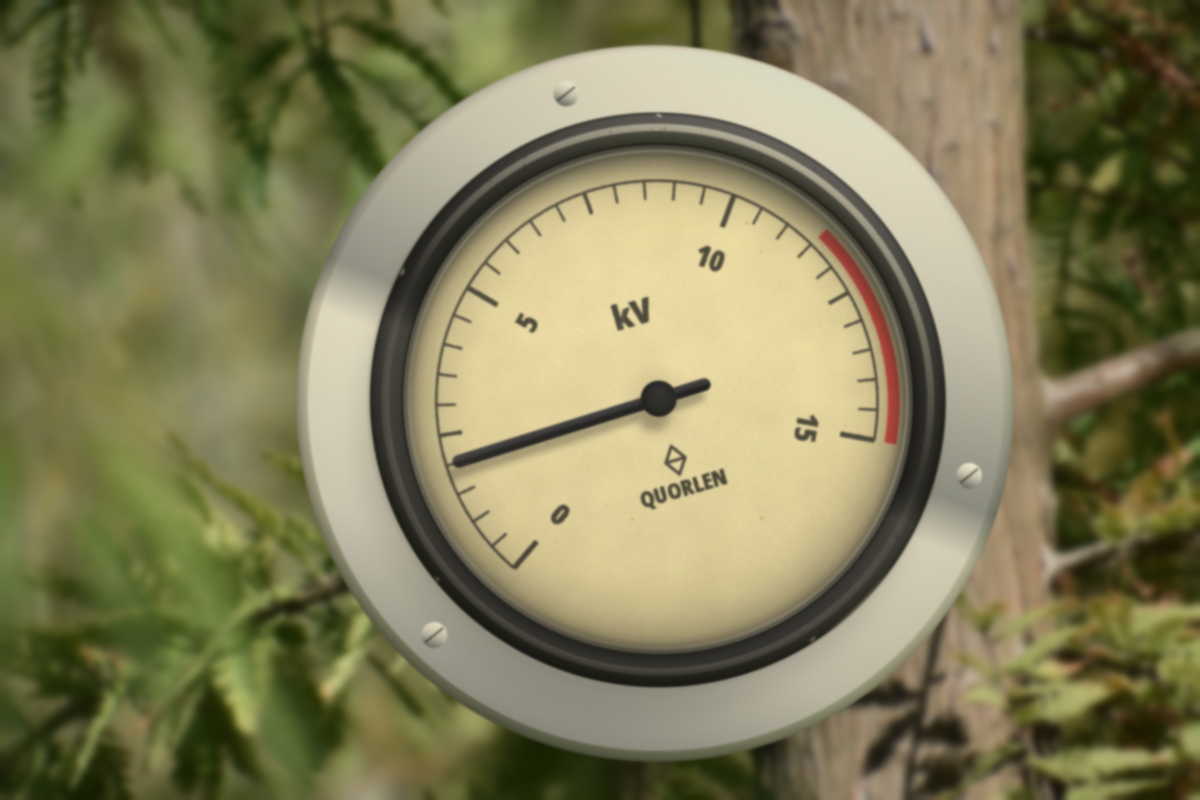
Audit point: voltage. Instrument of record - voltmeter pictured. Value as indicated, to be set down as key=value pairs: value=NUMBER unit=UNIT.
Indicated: value=2 unit=kV
